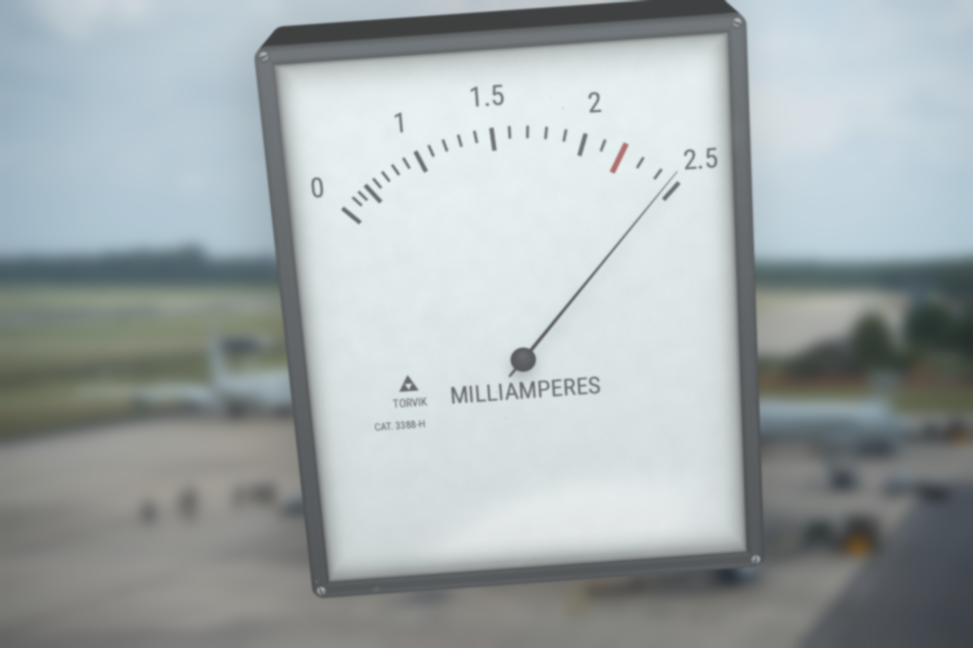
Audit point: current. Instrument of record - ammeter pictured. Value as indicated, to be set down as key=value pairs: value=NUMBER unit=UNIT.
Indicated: value=2.45 unit=mA
